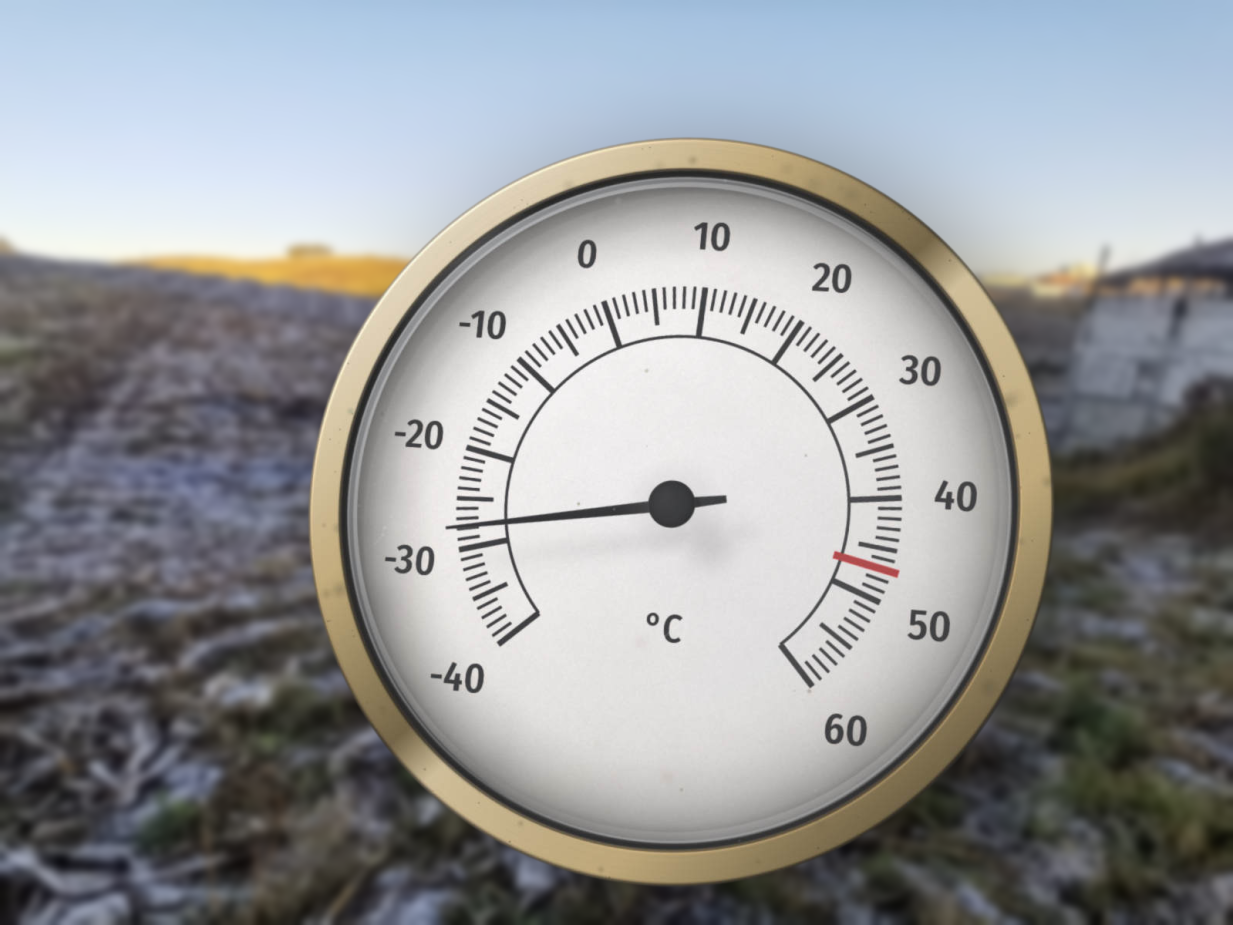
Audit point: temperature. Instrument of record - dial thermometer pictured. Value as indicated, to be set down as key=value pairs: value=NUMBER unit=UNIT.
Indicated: value=-28 unit=°C
